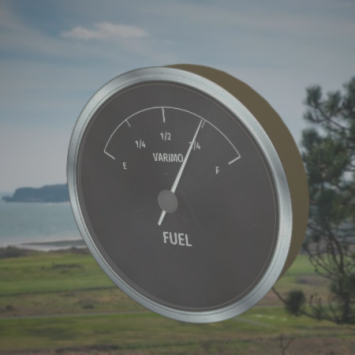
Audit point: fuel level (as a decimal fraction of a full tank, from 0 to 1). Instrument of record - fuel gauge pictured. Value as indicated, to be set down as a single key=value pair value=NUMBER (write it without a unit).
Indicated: value=0.75
